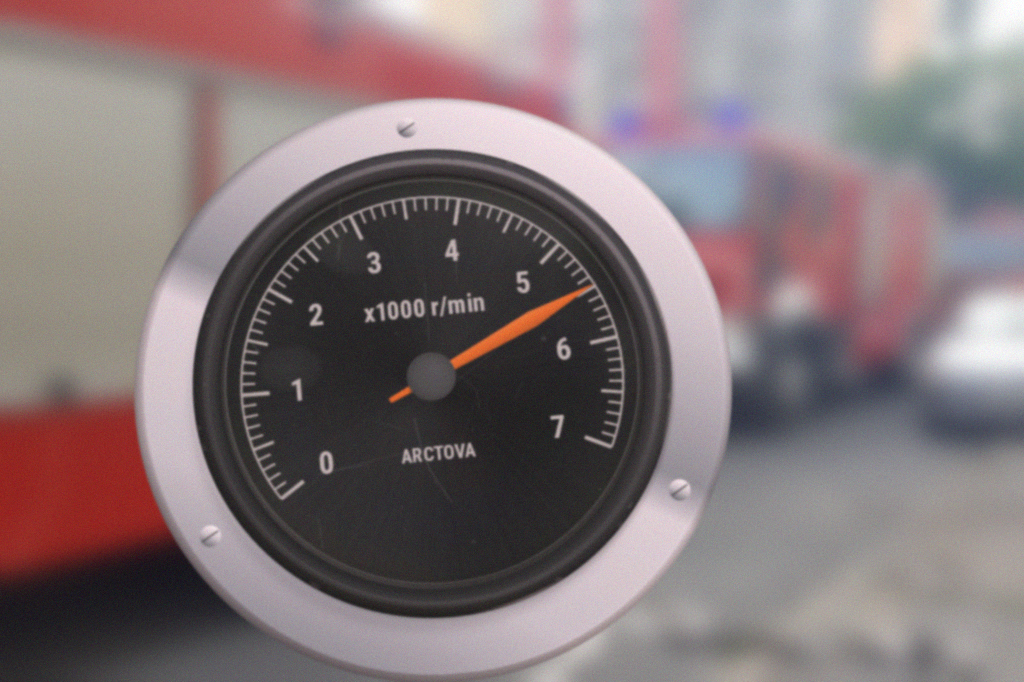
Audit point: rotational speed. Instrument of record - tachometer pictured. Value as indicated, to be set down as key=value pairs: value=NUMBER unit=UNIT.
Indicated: value=5500 unit=rpm
